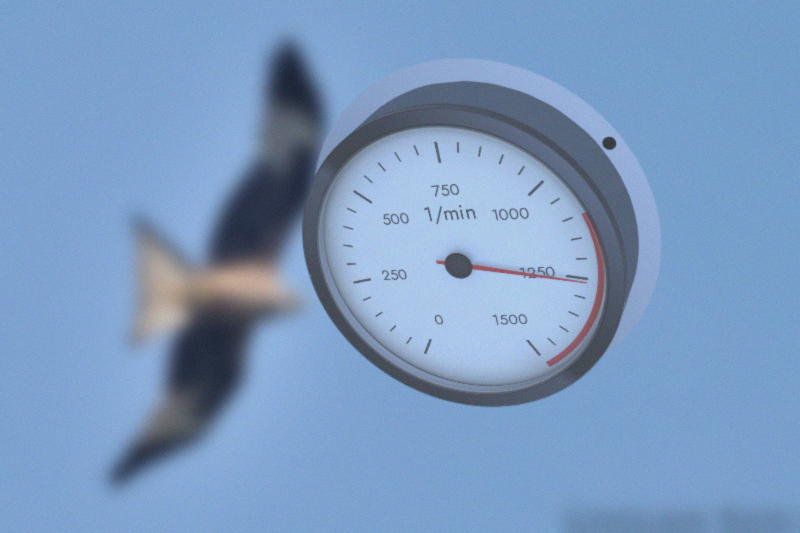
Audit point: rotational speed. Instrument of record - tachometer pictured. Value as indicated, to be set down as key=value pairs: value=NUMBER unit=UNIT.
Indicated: value=1250 unit=rpm
